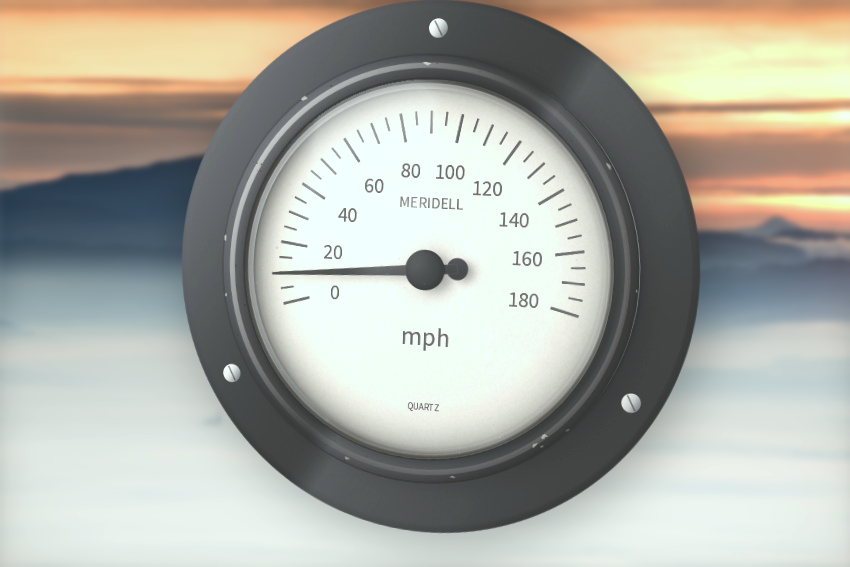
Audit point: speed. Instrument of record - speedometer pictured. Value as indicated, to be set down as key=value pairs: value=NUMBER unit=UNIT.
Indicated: value=10 unit=mph
